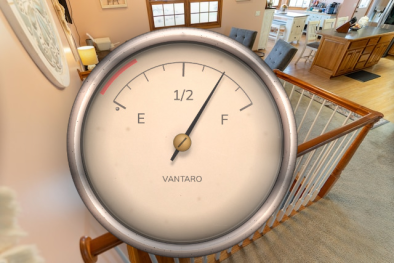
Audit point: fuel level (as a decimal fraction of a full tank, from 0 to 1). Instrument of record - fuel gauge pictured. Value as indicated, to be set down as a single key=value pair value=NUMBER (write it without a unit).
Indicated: value=0.75
